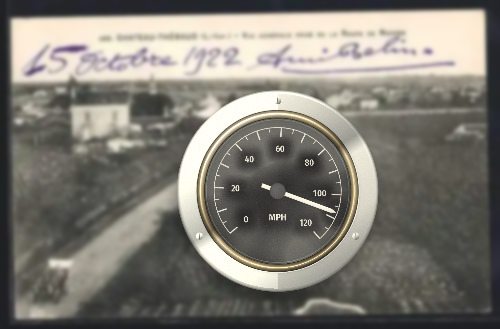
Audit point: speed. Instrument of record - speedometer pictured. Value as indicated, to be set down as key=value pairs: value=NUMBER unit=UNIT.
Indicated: value=107.5 unit=mph
